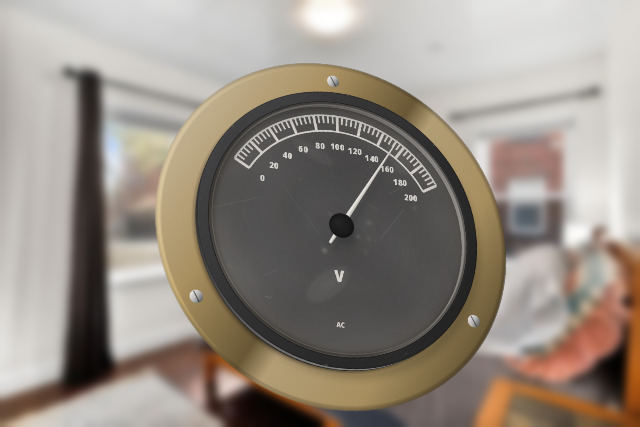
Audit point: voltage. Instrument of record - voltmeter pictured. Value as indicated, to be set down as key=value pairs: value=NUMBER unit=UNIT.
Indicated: value=152 unit=V
